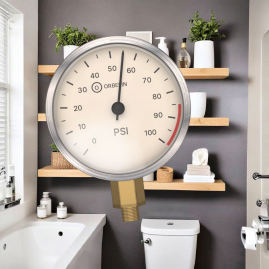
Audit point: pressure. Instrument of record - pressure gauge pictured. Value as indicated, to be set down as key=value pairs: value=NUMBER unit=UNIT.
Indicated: value=55 unit=psi
